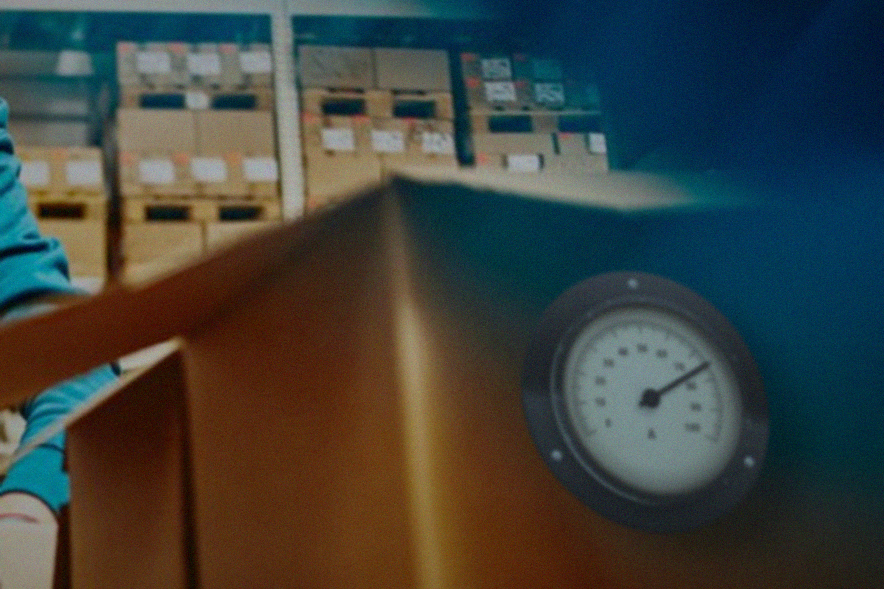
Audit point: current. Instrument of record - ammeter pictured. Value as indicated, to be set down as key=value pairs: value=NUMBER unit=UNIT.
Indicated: value=75 unit=A
